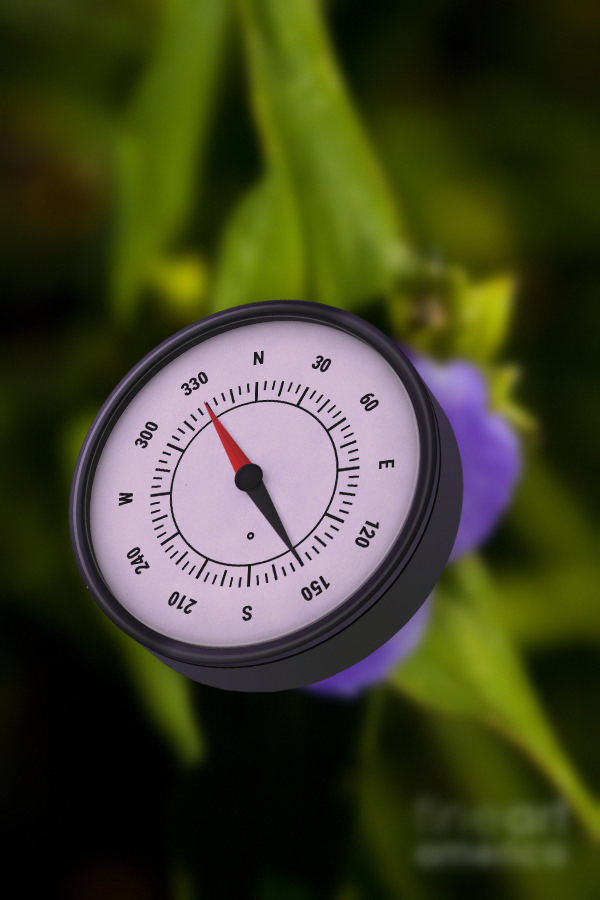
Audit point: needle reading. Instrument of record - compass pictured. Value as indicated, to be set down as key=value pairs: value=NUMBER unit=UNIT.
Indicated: value=330 unit=°
